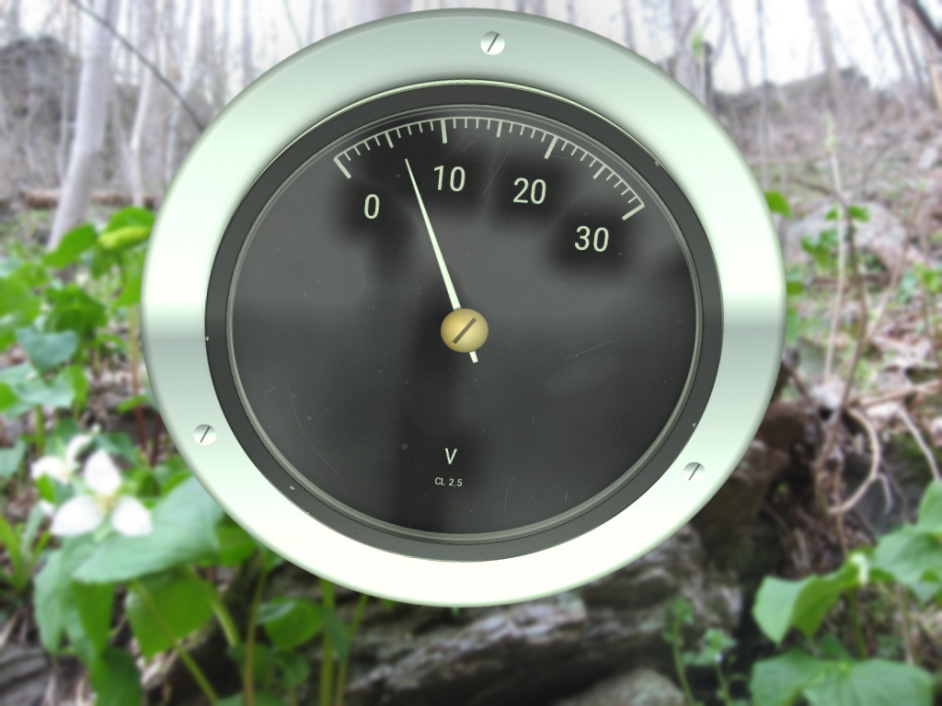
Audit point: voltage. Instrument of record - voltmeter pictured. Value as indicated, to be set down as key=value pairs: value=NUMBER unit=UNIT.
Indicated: value=6 unit=V
